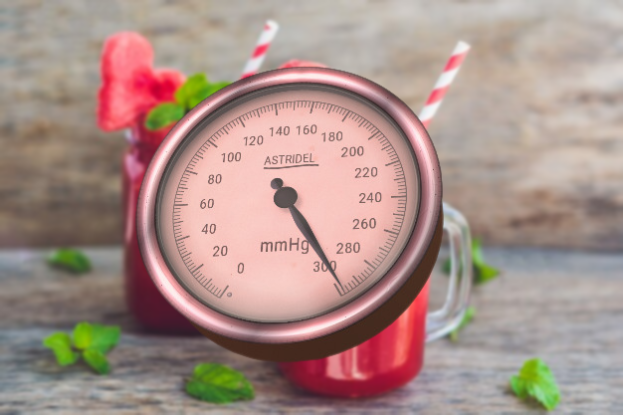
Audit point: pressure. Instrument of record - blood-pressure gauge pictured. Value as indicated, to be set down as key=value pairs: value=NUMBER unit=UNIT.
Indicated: value=298 unit=mmHg
